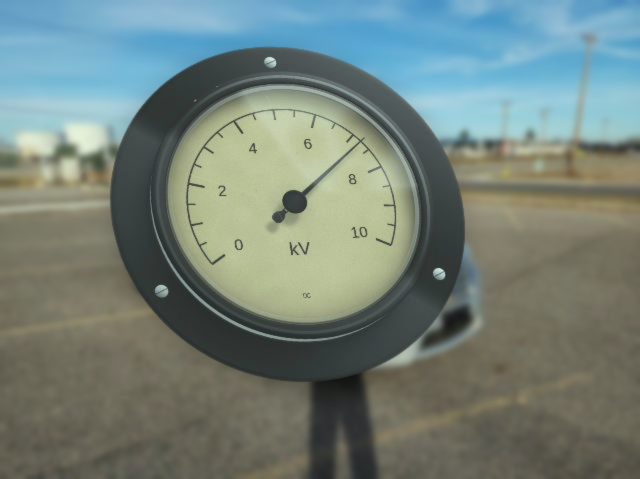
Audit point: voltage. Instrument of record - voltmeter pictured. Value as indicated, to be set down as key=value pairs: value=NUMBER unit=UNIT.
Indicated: value=7.25 unit=kV
